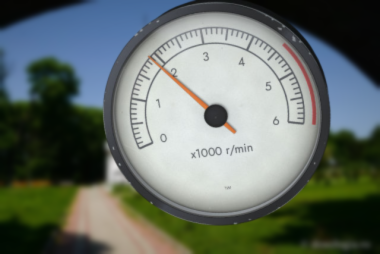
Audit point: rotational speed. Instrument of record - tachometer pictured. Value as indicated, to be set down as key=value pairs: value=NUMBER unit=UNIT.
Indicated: value=1900 unit=rpm
